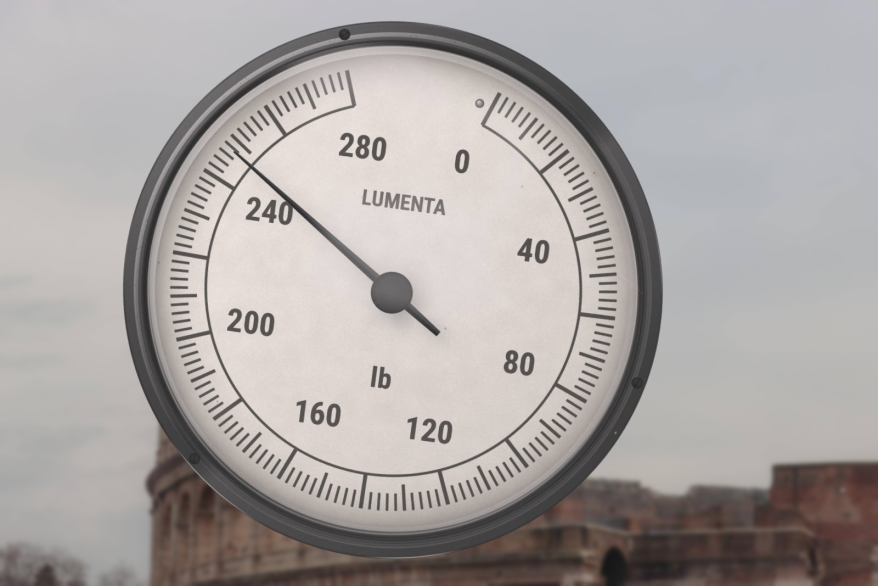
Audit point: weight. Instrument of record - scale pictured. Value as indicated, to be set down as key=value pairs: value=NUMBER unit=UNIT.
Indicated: value=248 unit=lb
